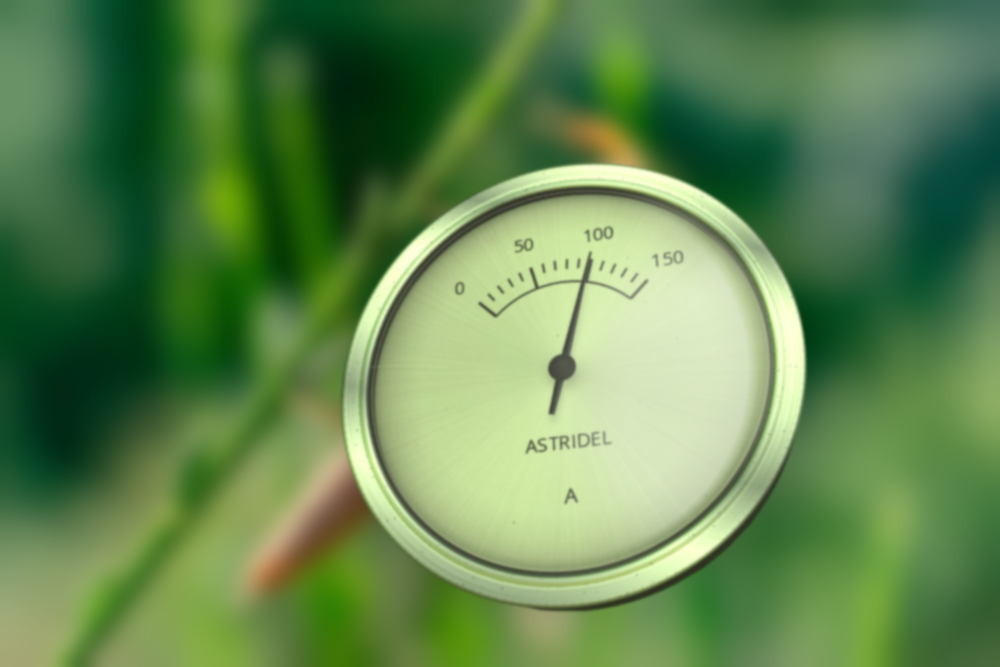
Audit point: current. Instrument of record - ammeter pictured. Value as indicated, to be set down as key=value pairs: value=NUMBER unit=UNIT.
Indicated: value=100 unit=A
